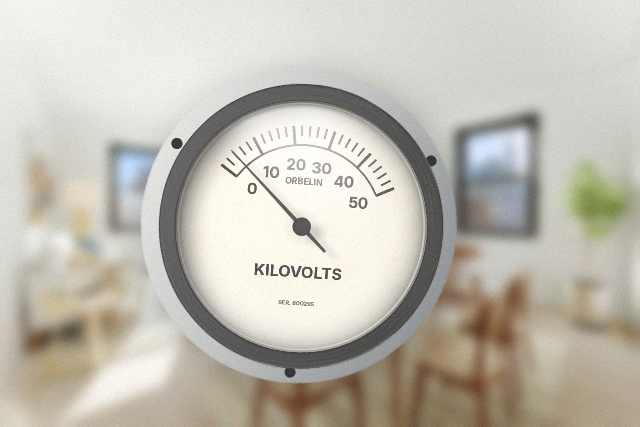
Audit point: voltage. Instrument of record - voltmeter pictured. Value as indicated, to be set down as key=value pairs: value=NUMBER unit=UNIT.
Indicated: value=4 unit=kV
